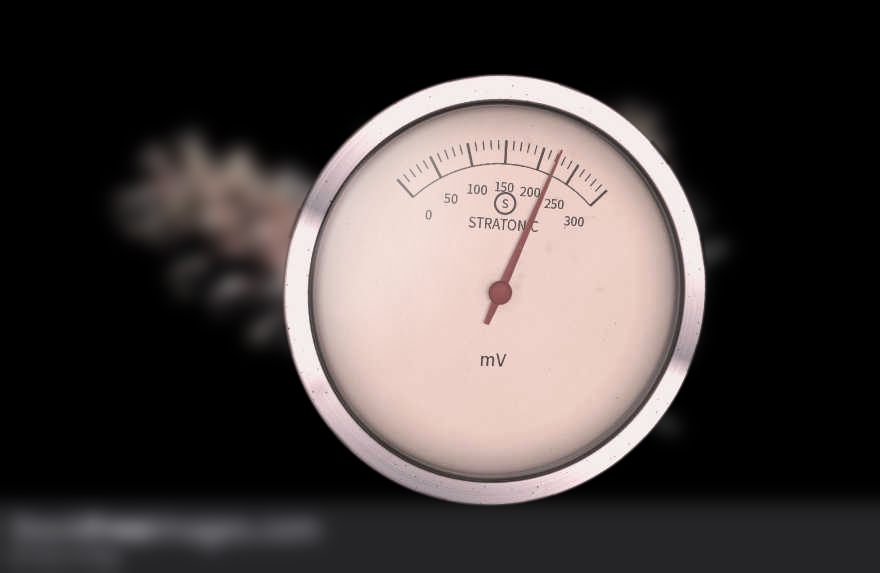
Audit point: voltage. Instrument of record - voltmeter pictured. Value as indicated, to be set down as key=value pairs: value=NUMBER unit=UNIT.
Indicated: value=220 unit=mV
